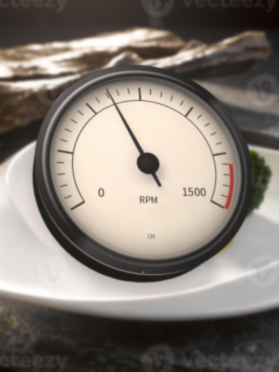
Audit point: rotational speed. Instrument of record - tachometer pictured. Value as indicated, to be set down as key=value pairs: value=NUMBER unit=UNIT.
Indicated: value=600 unit=rpm
